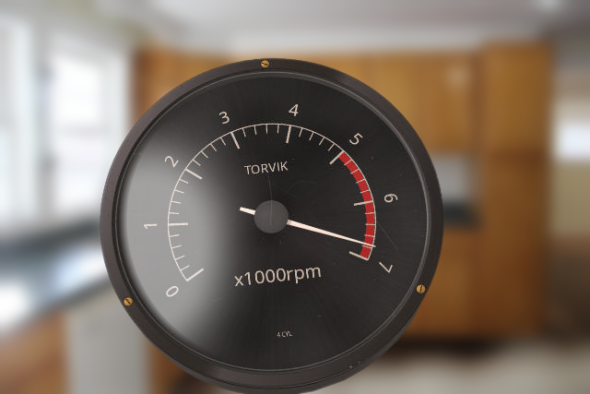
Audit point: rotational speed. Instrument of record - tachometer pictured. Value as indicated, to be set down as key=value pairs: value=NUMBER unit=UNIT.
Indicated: value=6800 unit=rpm
